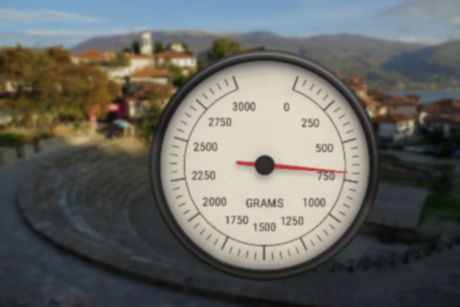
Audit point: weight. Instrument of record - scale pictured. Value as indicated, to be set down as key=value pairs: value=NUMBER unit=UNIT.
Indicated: value=700 unit=g
